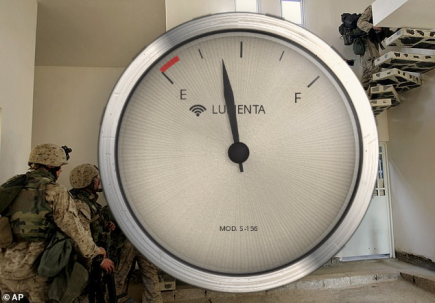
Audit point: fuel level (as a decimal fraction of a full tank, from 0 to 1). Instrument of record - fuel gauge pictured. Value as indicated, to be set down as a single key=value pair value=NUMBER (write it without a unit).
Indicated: value=0.375
